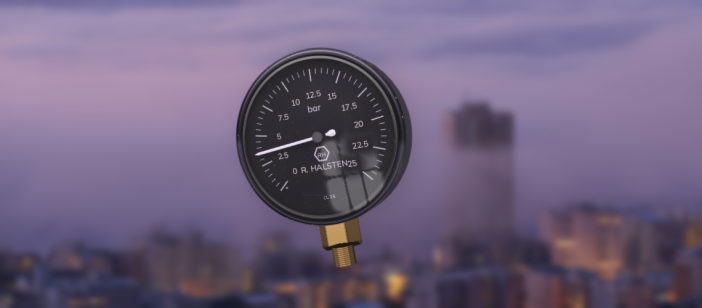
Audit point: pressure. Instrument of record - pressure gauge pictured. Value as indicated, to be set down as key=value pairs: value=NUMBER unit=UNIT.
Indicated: value=3.5 unit=bar
